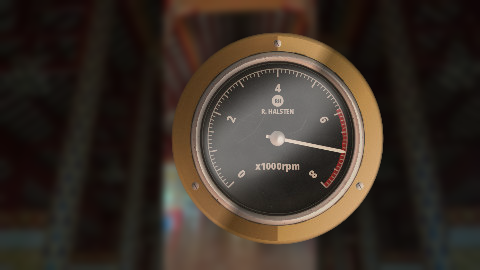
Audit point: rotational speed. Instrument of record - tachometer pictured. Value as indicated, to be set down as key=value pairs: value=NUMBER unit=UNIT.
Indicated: value=7000 unit=rpm
